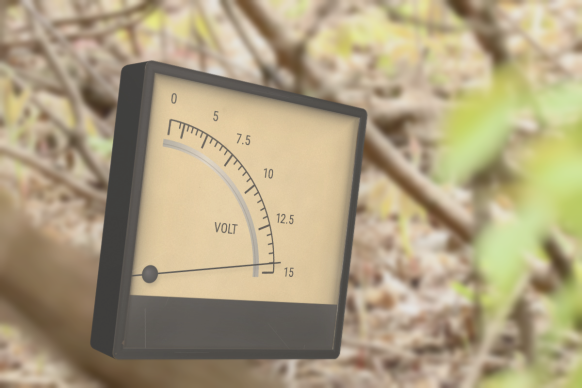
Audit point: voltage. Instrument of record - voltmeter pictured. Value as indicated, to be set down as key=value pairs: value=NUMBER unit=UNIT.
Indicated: value=14.5 unit=V
